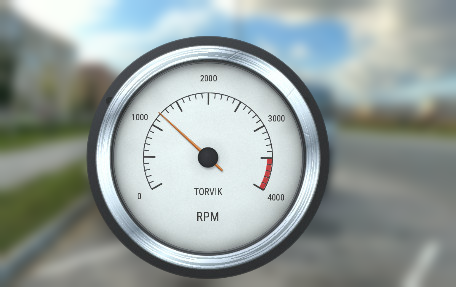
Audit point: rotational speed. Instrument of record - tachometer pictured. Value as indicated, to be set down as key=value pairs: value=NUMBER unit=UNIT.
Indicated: value=1200 unit=rpm
